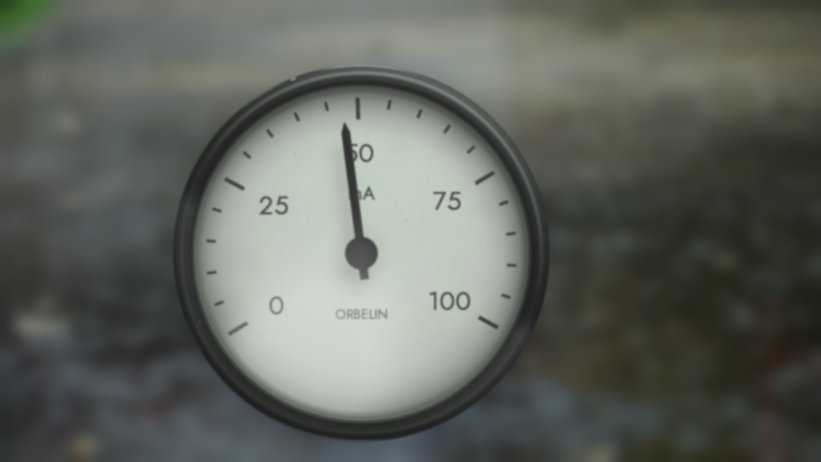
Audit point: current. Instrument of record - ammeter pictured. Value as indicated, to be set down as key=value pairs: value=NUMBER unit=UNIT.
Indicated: value=47.5 unit=mA
